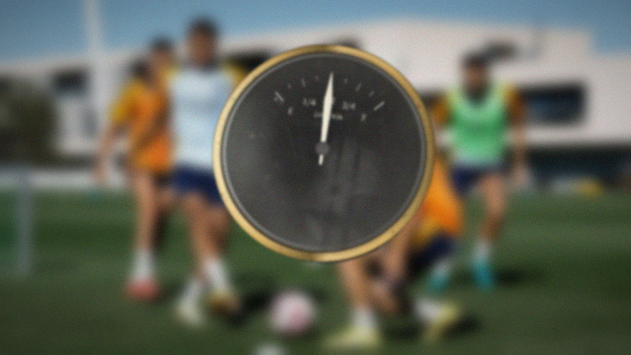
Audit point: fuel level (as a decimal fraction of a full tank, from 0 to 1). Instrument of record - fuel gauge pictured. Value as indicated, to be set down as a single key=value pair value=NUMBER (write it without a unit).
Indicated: value=0.5
